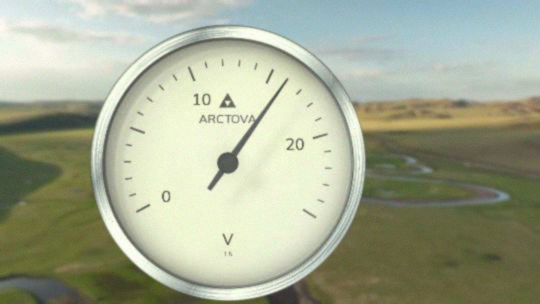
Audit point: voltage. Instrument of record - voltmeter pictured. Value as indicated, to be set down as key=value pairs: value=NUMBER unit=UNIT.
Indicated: value=16 unit=V
